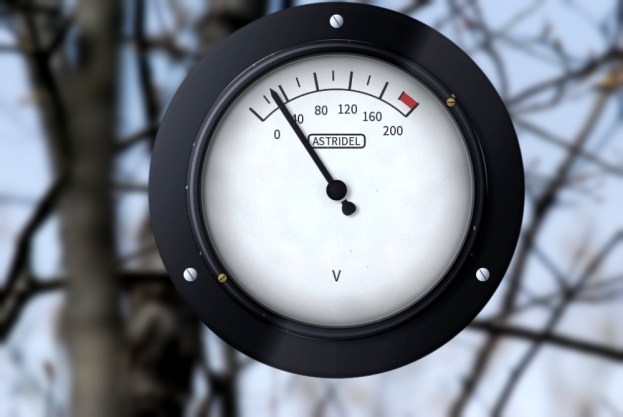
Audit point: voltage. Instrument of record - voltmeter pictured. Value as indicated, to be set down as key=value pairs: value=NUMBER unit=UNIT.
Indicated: value=30 unit=V
